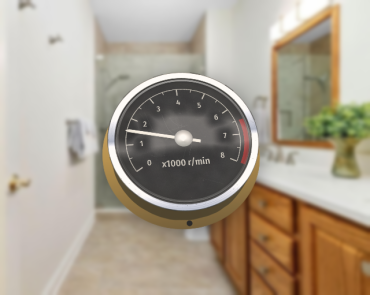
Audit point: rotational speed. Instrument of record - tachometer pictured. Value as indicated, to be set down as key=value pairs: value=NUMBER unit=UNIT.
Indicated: value=1500 unit=rpm
